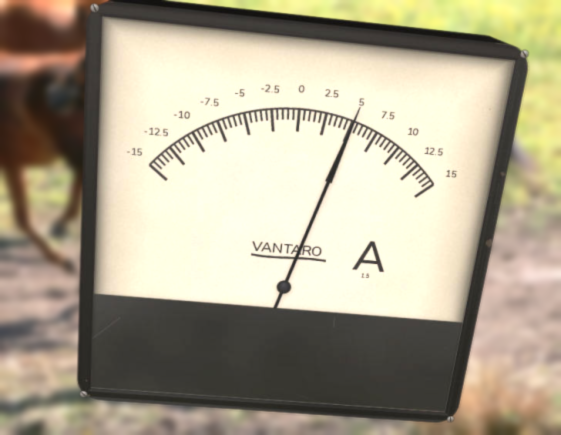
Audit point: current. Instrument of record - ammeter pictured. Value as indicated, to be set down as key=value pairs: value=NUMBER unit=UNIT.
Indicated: value=5 unit=A
